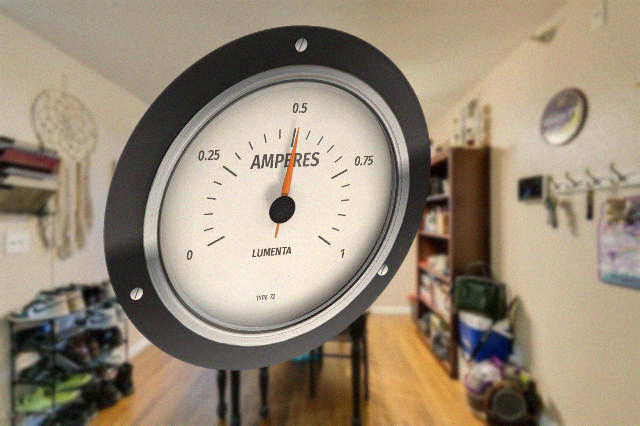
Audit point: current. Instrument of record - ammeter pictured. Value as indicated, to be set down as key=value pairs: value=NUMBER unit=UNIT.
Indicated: value=0.5 unit=A
